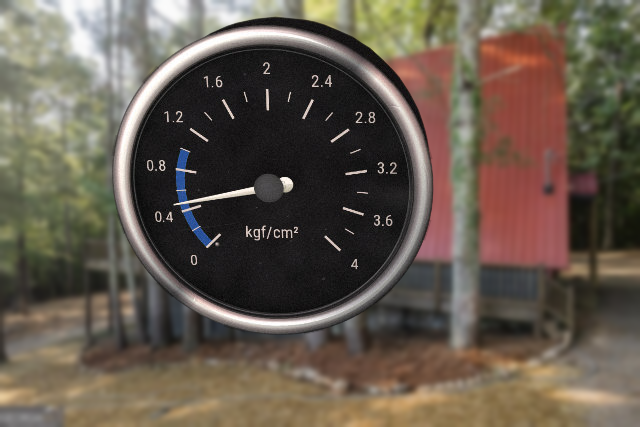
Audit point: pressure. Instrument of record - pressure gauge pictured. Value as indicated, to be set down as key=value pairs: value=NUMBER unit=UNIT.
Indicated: value=0.5 unit=kg/cm²
